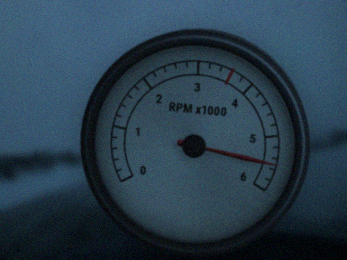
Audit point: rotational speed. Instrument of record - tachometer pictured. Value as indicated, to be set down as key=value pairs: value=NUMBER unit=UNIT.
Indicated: value=5500 unit=rpm
